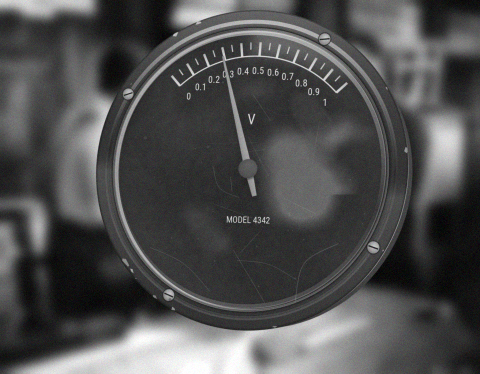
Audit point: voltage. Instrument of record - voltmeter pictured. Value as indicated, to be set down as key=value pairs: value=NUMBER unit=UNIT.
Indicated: value=0.3 unit=V
